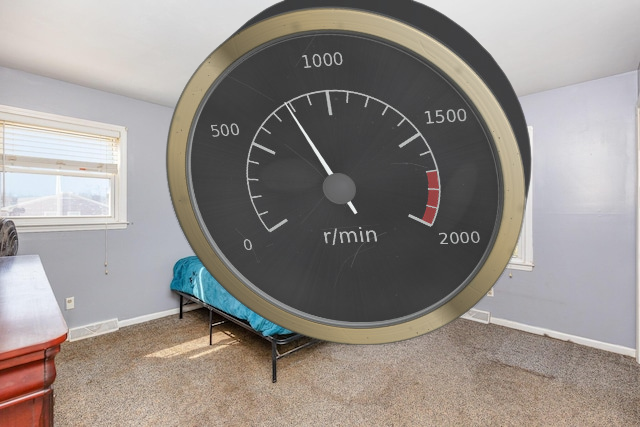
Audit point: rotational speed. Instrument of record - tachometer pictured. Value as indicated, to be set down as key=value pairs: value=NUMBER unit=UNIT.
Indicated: value=800 unit=rpm
